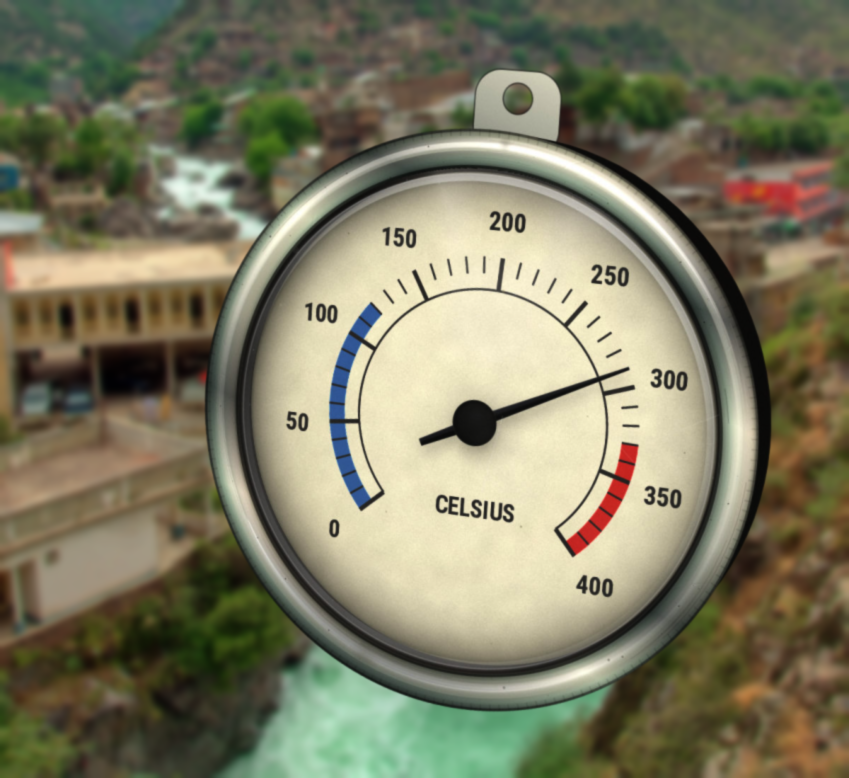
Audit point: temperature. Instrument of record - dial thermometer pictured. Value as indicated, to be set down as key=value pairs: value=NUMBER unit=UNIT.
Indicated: value=290 unit=°C
